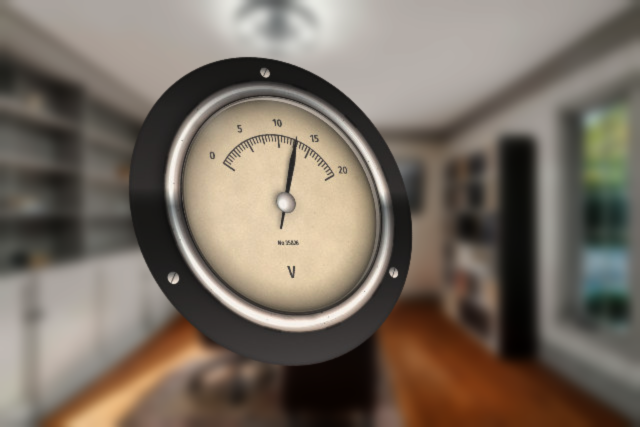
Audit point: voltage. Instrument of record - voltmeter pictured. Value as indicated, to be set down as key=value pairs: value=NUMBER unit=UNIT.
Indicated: value=12.5 unit=V
